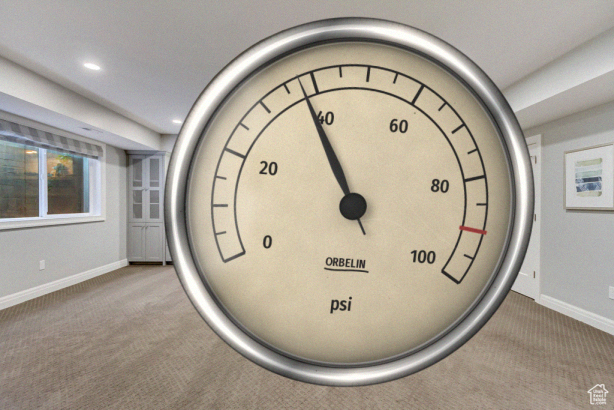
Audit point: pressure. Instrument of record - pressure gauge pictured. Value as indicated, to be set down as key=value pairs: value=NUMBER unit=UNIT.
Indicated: value=37.5 unit=psi
